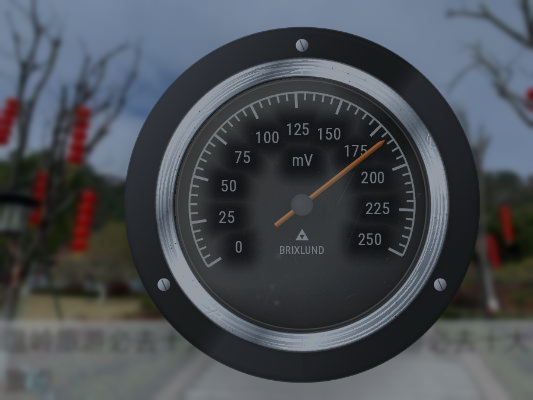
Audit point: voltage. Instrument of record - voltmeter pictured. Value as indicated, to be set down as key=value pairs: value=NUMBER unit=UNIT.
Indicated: value=182.5 unit=mV
